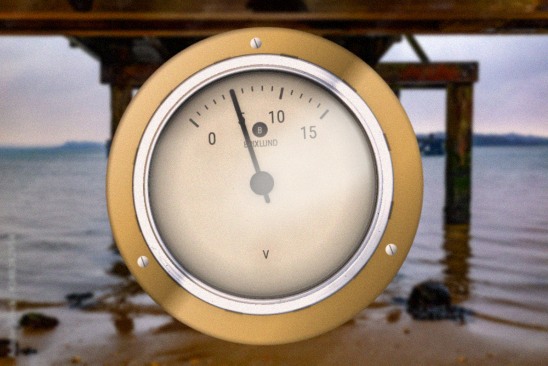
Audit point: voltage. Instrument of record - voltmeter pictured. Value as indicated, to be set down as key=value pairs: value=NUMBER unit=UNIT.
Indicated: value=5 unit=V
